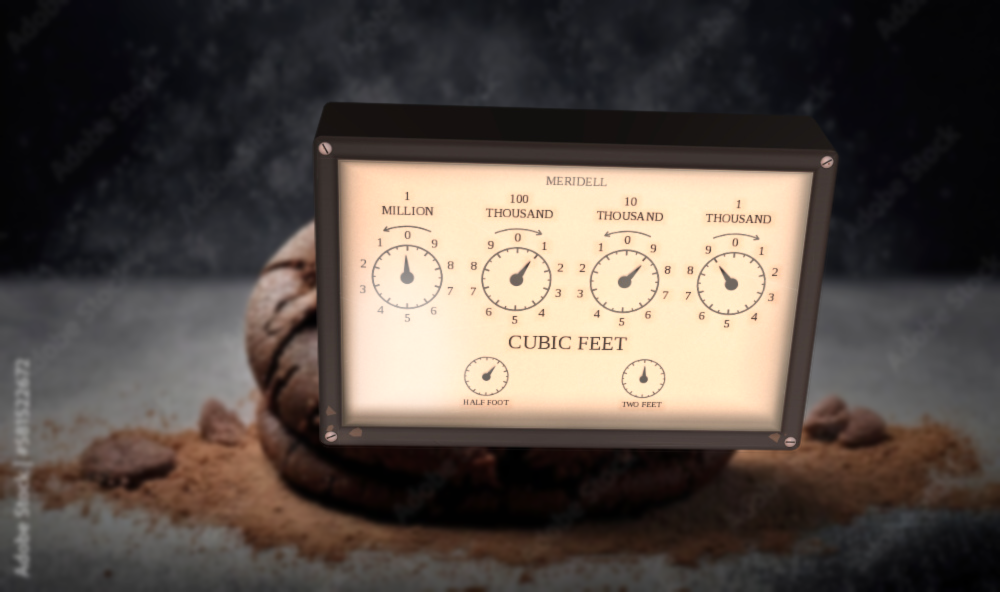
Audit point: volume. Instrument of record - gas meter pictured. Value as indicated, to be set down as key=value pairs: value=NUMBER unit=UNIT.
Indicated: value=8900 unit=ft³
